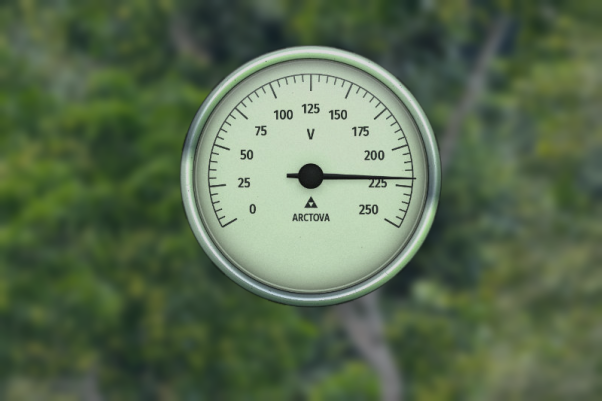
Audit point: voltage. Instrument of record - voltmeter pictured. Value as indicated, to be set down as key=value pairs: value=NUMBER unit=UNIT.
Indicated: value=220 unit=V
